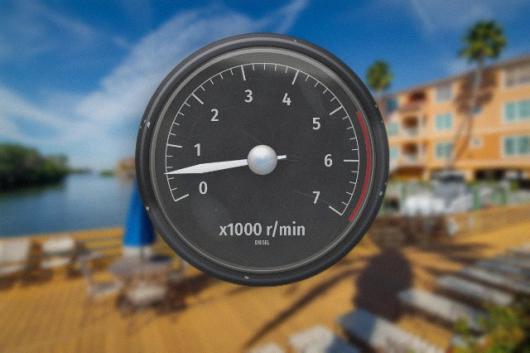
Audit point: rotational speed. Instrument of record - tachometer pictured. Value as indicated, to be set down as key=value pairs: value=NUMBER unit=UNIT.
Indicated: value=500 unit=rpm
